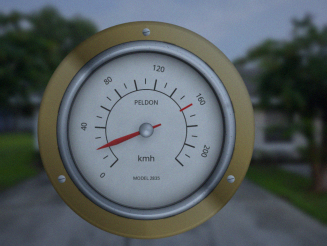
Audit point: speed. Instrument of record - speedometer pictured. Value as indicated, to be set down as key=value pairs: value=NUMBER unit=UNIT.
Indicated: value=20 unit=km/h
